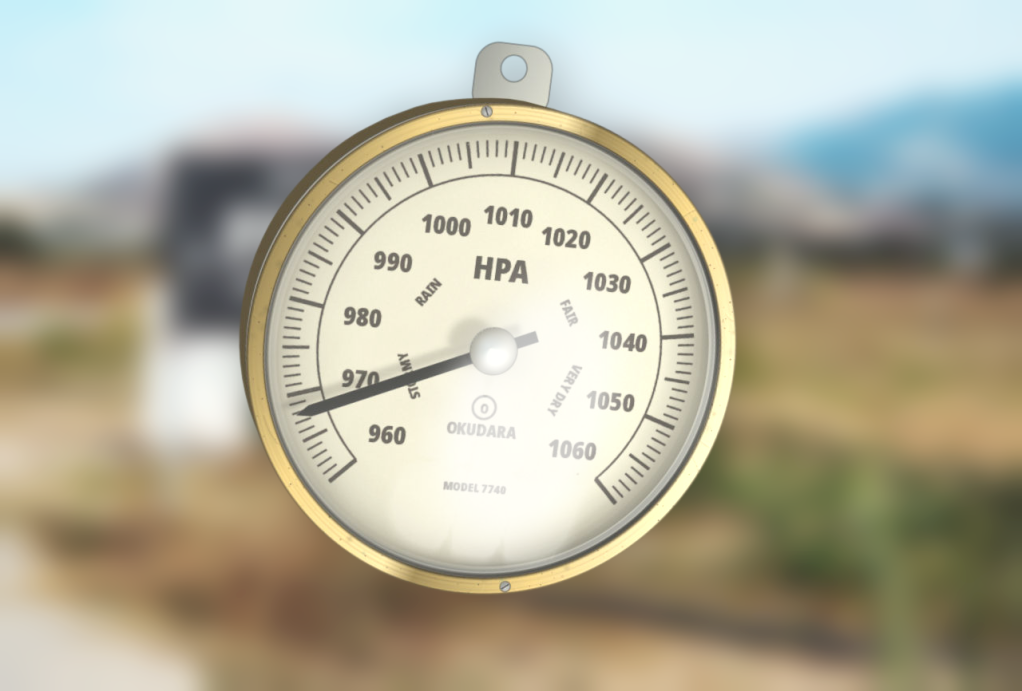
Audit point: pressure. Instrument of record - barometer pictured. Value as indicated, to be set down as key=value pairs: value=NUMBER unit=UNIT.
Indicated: value=968 unit=hPa
